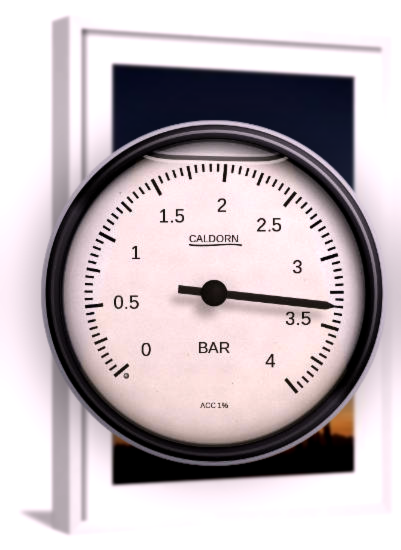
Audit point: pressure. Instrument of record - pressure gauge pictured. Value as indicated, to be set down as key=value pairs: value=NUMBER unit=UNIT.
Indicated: value=3.35 unit=bar
